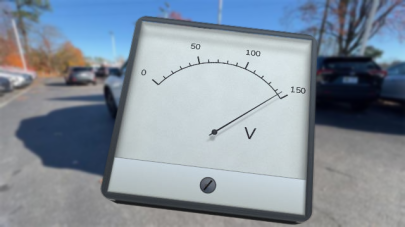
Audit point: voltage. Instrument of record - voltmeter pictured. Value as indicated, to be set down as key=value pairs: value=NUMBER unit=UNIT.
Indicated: value=145 unit=V
